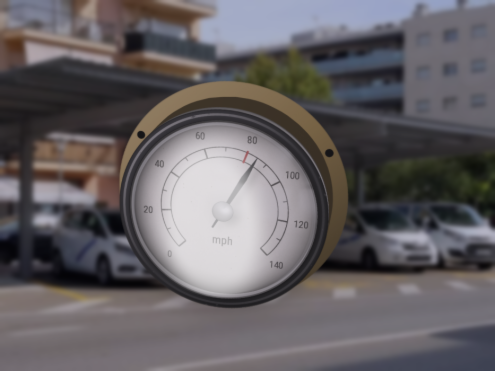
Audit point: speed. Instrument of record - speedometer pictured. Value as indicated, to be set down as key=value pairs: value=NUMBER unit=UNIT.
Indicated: value=85 unit=mph
